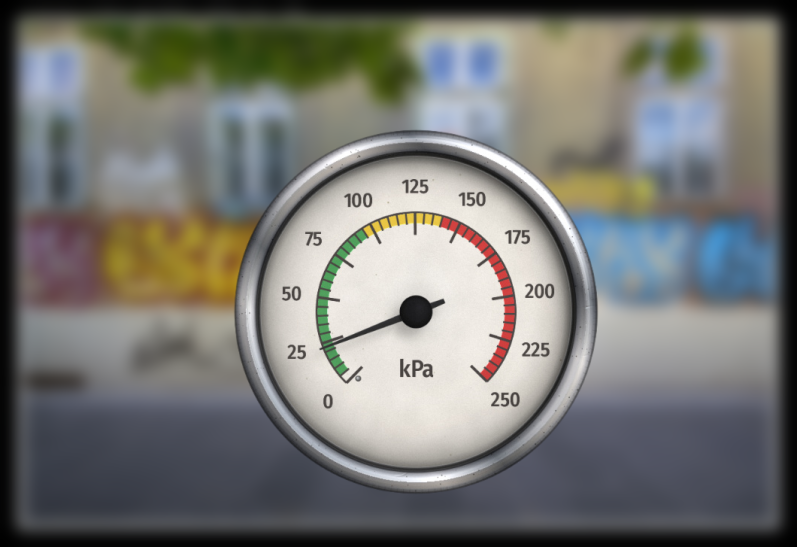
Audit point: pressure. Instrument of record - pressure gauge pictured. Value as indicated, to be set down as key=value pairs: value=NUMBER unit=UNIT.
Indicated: value=22.5 unit=kPa
